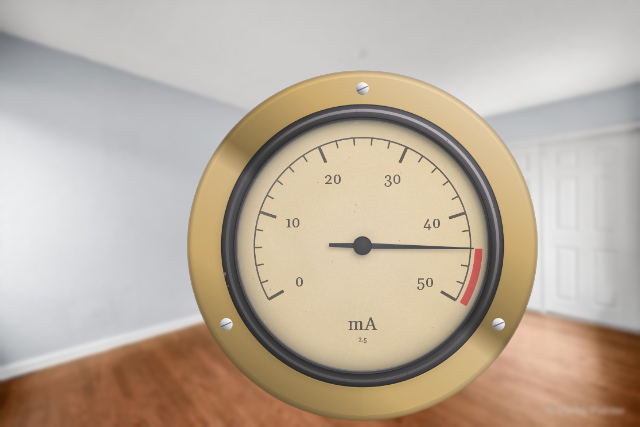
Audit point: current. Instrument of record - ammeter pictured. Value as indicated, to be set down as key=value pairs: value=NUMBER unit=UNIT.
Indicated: value=44 unit=mA
